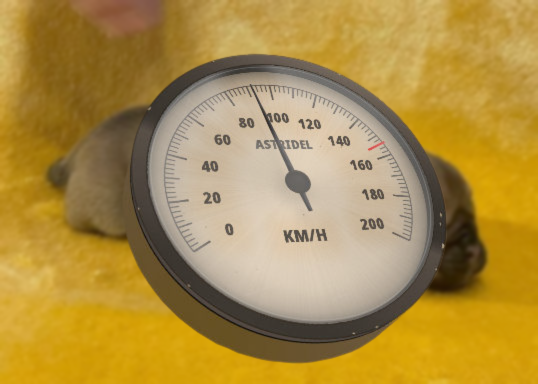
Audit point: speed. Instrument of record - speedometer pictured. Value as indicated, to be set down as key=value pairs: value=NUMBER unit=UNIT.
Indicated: value=90 unit=km/h
